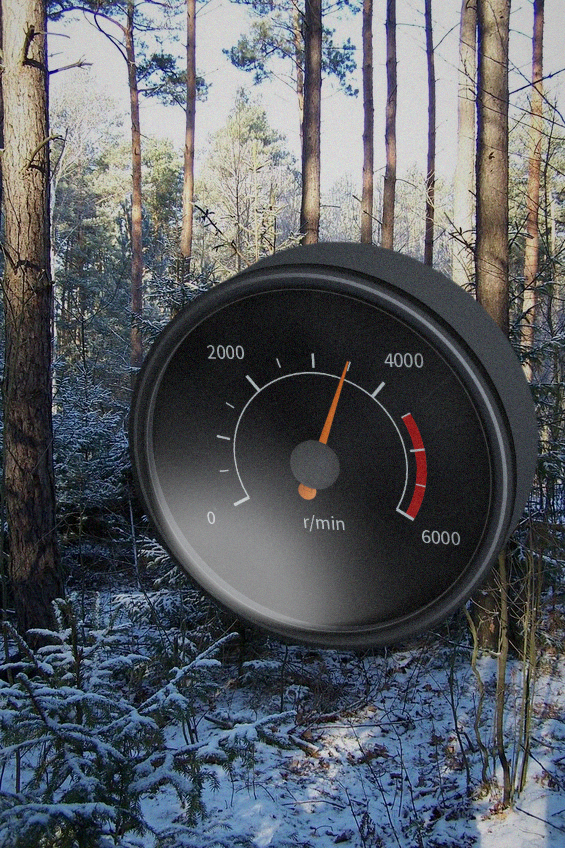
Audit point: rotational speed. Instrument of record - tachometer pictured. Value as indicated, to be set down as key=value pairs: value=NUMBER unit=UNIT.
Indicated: value=3500 unit=rpm
